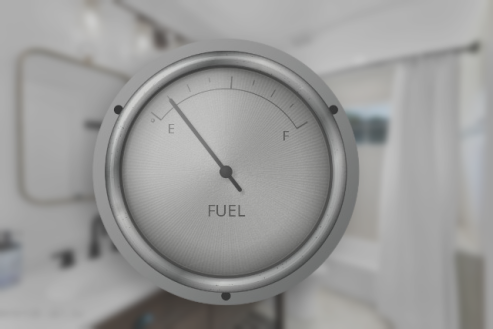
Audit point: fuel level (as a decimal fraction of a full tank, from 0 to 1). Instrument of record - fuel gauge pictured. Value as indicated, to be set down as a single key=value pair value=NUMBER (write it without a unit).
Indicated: value=0.125
